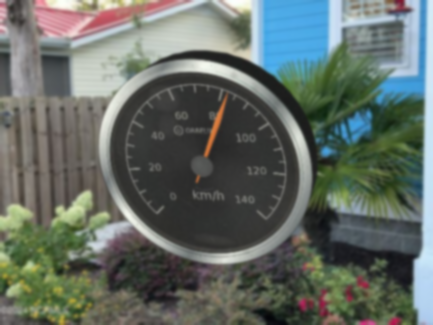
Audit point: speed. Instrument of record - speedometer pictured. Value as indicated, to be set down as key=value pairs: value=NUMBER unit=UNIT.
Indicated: value=82.5 unit=km/h
